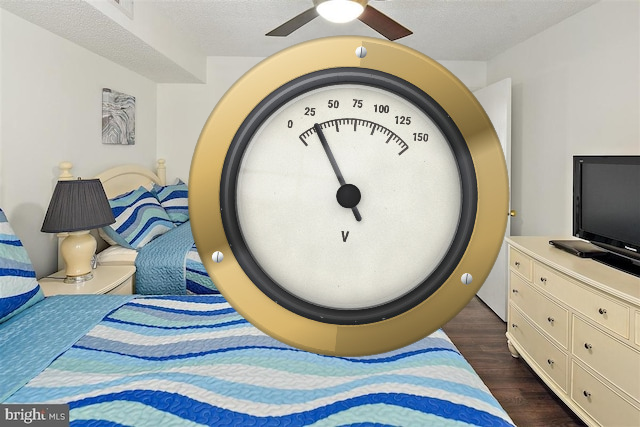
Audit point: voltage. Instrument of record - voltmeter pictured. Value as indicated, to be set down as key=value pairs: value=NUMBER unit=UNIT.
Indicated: value=25 unit=V
